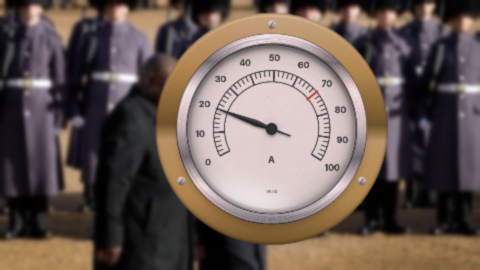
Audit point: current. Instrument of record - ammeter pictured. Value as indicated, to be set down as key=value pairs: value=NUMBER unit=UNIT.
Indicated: value=20 unit=A
